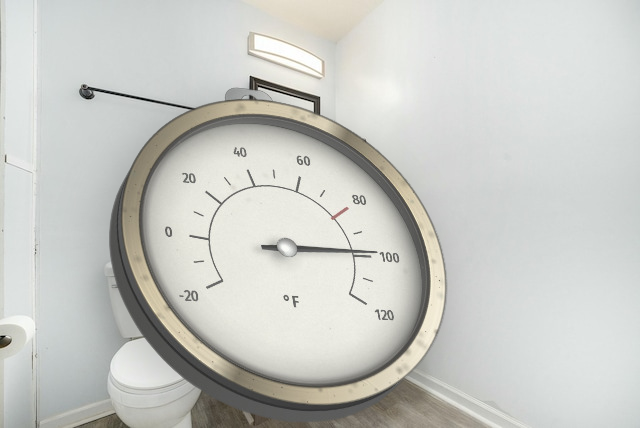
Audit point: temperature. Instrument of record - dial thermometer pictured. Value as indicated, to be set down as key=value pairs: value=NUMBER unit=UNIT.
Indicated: value=100 unit=°F
